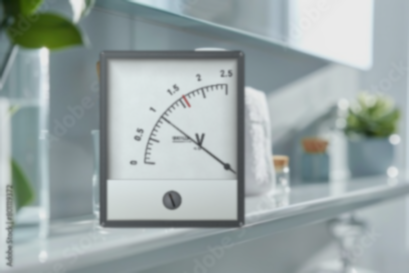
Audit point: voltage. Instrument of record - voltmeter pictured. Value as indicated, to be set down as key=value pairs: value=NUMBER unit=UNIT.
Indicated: value=1 unit=V
